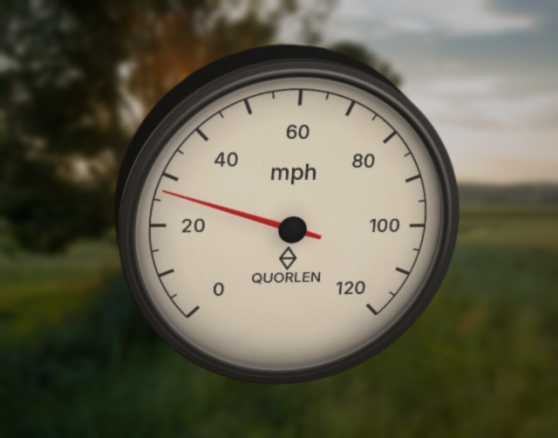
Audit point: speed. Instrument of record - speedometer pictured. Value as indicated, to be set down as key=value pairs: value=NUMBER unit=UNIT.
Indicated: value=27.5 unit=mph
